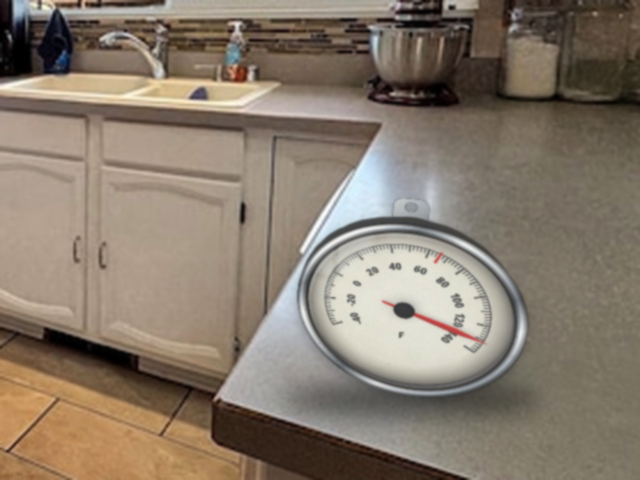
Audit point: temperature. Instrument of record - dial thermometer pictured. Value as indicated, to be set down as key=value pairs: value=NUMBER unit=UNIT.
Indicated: value=130 unit=°F
